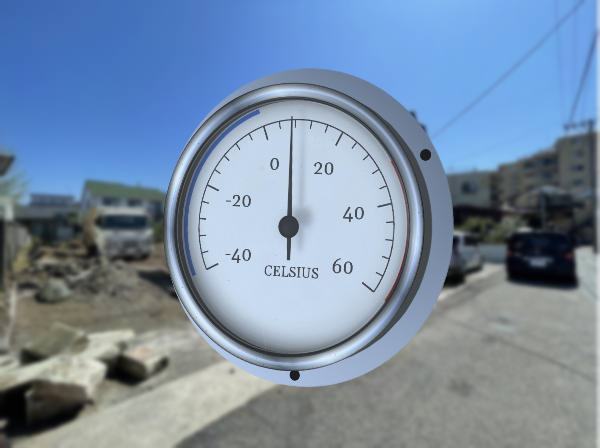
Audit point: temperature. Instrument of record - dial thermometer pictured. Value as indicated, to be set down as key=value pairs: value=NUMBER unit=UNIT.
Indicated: value=8 unit=°C
